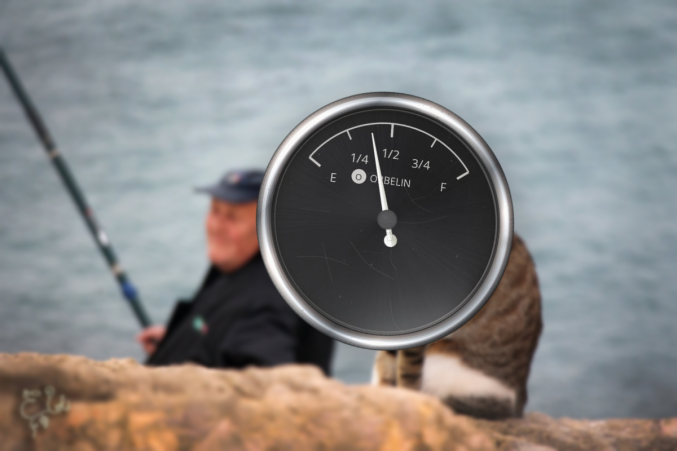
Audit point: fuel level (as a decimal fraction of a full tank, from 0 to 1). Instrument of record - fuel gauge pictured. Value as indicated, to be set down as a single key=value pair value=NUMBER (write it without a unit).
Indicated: value=0.375
